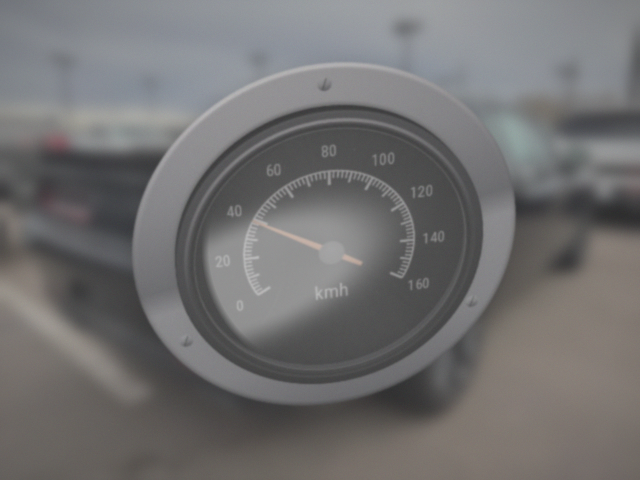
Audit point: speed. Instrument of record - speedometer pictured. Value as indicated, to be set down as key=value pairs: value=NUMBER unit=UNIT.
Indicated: value=40 unit=km/h
